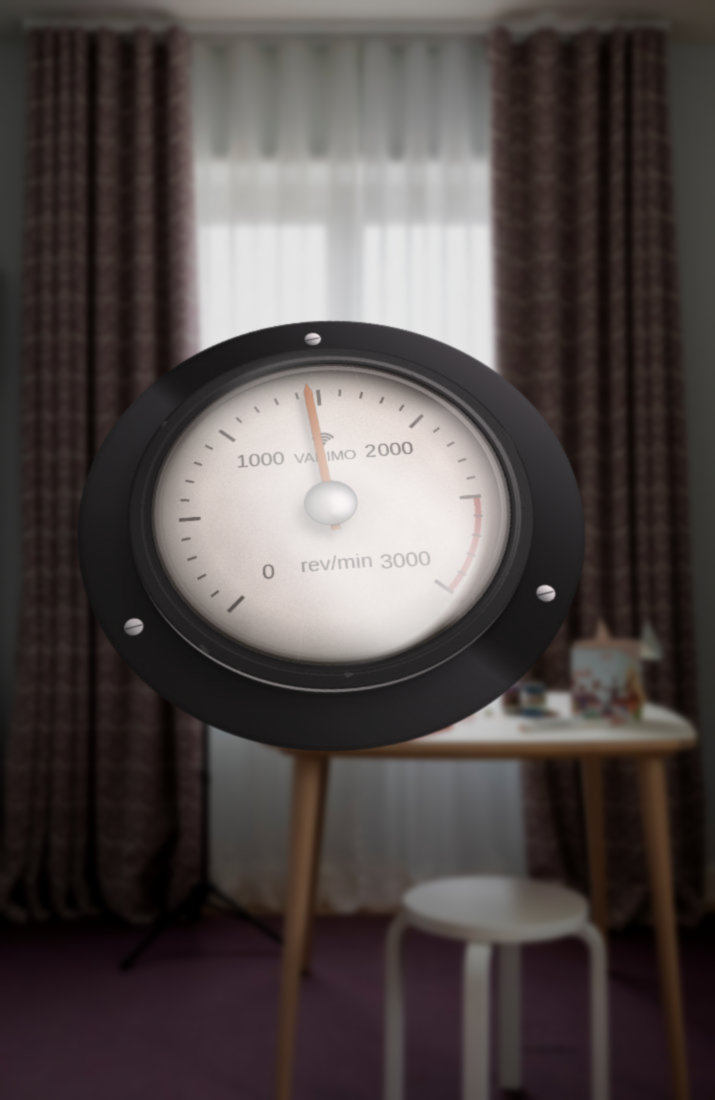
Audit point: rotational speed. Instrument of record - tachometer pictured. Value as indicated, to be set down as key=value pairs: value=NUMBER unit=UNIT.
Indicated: value=1450 unit=rpm
